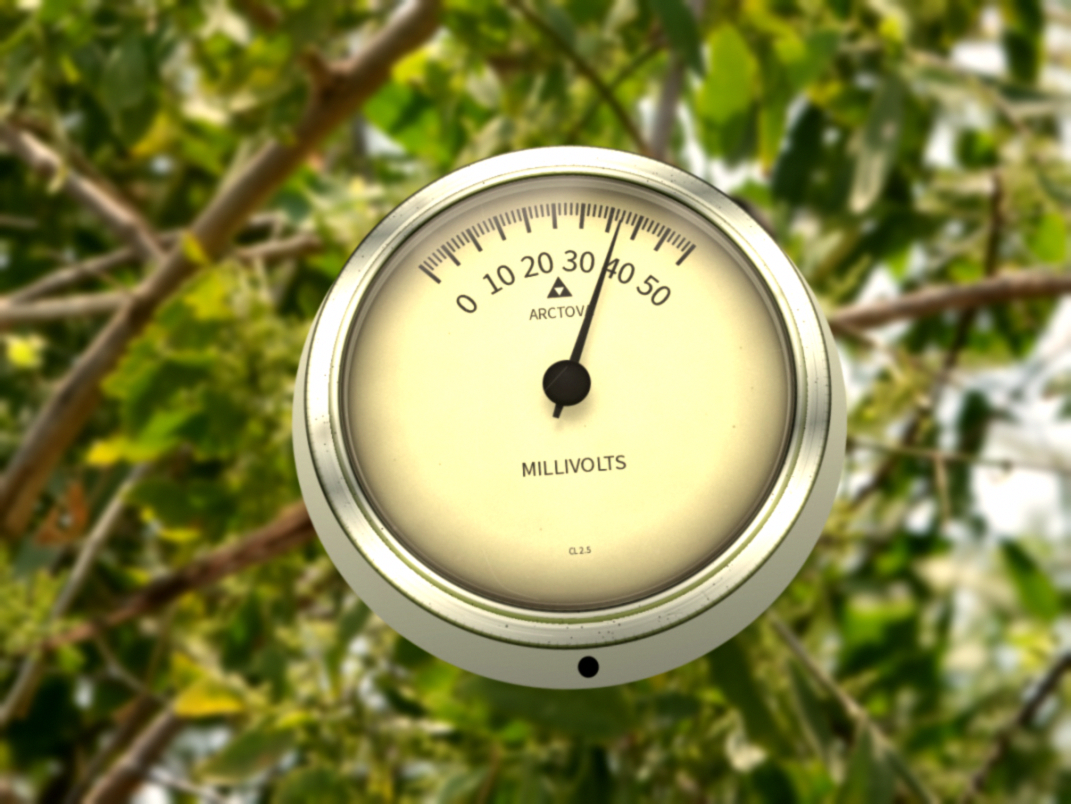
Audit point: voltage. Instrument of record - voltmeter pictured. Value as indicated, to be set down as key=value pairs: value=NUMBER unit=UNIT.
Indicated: value=37 unit=mV
